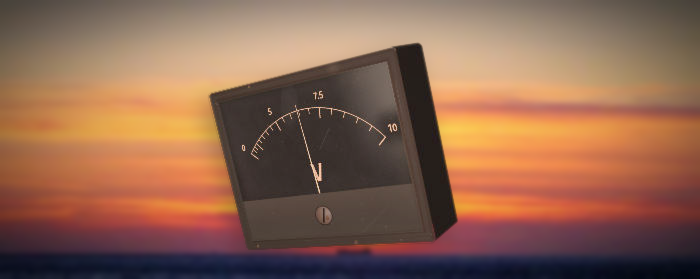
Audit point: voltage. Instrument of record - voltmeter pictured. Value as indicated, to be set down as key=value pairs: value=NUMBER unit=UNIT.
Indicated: value=6.5 unit=V
